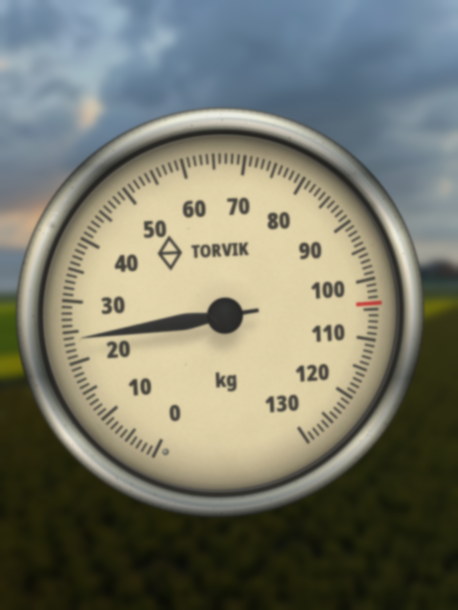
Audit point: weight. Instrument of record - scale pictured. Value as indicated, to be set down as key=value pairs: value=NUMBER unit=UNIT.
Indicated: value=24 unit=kg
